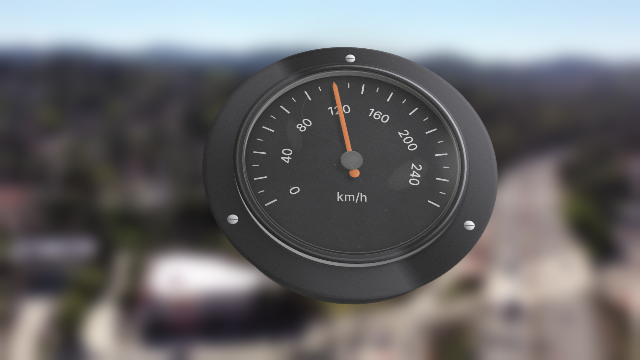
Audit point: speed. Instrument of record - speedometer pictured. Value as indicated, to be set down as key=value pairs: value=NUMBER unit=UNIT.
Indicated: value=120 unit=km/h
